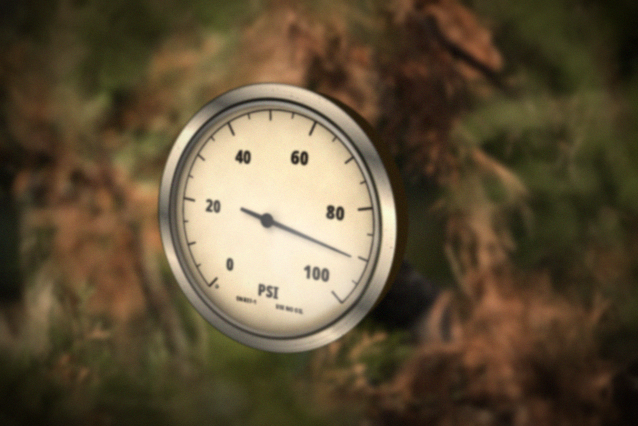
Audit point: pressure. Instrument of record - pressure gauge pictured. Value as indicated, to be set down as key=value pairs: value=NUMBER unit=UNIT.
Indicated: value=90 unit=psi
